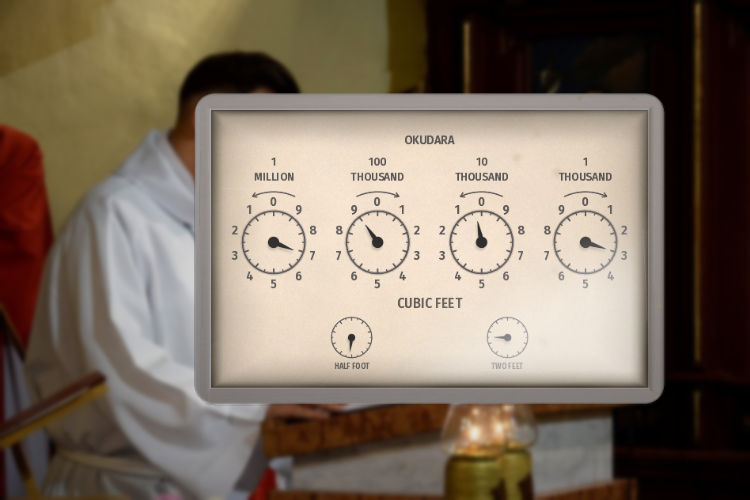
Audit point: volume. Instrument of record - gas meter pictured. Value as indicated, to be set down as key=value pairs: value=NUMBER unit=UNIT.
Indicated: value=690300 unit=ft³
